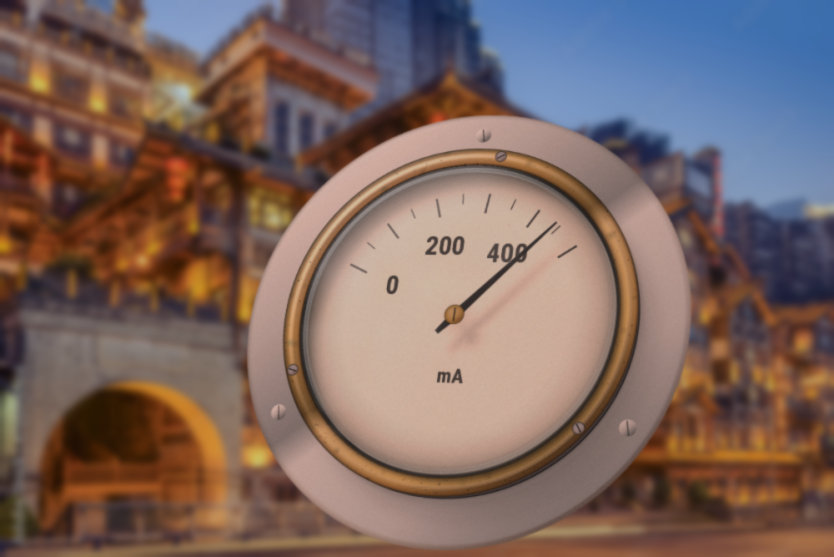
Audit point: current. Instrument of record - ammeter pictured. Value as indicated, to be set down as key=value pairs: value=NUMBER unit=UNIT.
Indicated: value=450 unit=mA
